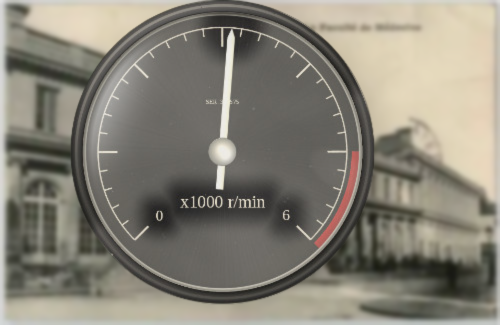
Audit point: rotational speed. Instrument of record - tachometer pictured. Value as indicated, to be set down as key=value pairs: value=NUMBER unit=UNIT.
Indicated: value=3100 unit=rpm
